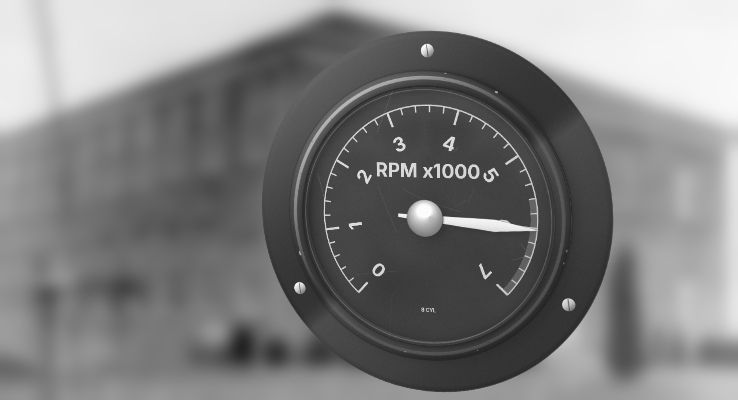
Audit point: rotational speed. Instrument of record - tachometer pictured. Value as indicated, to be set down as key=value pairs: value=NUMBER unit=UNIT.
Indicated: value=6000 unit=rpm
